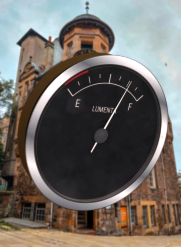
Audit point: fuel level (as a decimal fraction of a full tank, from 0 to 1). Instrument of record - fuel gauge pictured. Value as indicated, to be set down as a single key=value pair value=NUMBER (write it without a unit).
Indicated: value=0.75
